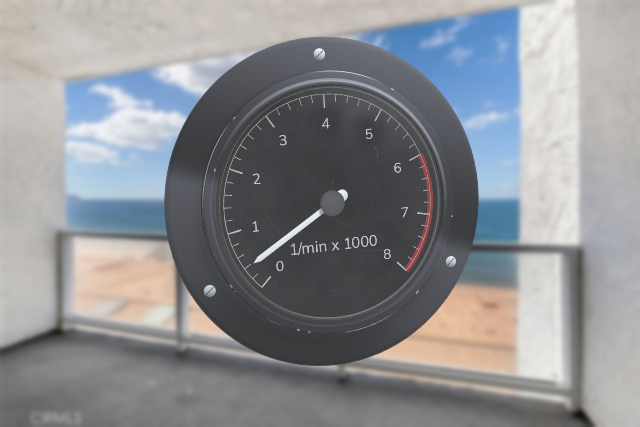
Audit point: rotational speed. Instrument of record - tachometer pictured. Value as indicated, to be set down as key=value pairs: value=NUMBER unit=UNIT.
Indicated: value=400 unit=rpm
